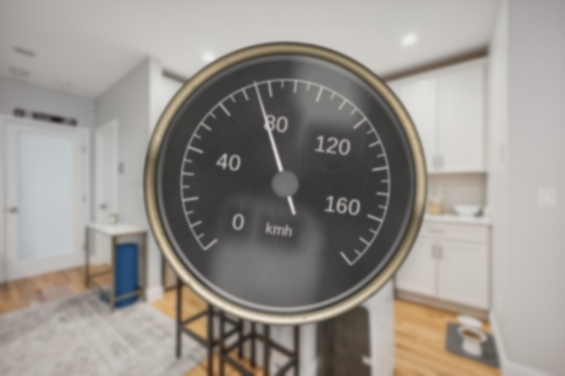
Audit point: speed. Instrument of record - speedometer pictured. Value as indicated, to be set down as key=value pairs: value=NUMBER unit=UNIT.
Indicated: value=75 unit=km/h
